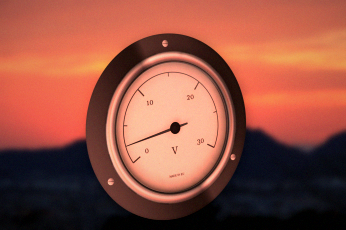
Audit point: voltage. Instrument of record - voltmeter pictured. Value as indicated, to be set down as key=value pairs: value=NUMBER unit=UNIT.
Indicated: value=2.5 unit=V
